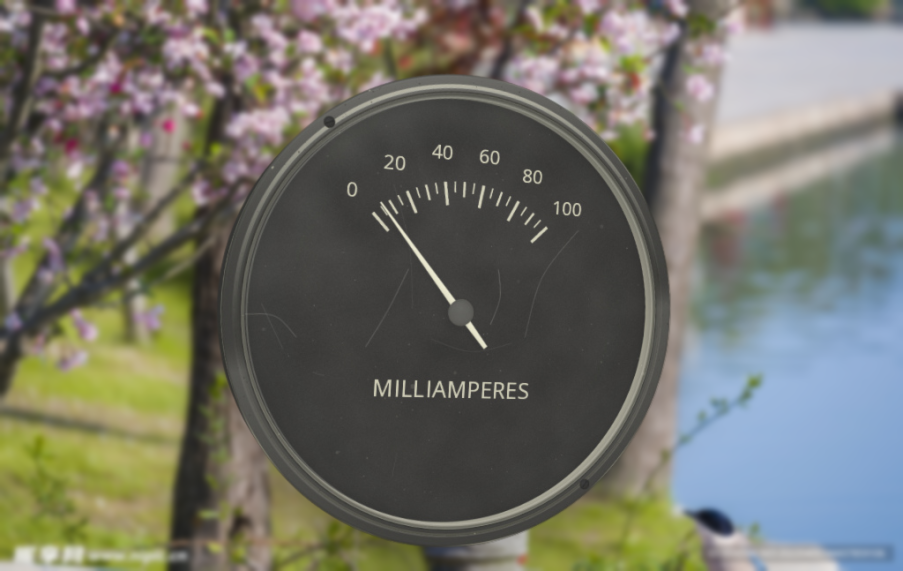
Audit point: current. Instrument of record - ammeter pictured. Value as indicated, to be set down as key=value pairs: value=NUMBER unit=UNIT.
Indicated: value=5 unit=mA
